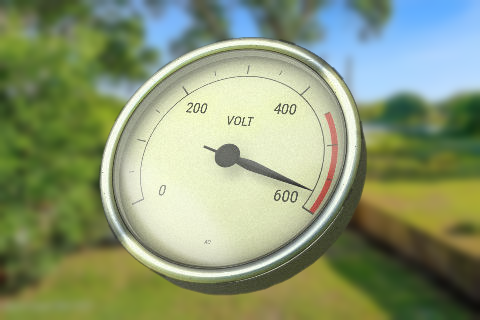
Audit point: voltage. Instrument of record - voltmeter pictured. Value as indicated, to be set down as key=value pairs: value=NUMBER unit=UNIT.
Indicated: value=575 unit=V
